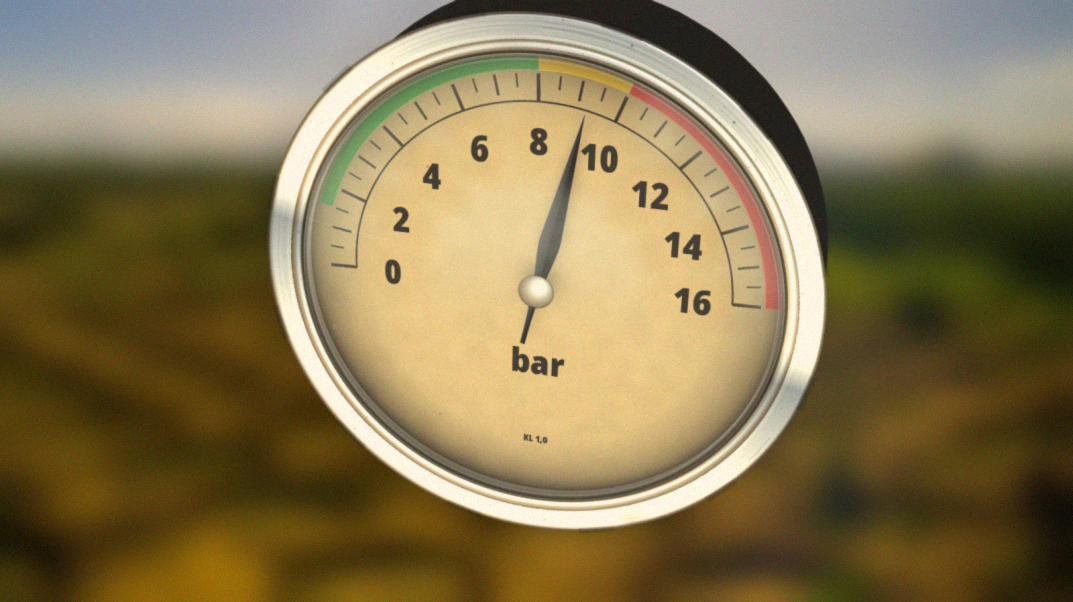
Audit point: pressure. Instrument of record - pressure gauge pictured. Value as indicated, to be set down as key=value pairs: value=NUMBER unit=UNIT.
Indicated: value=9.25 unit=bar
